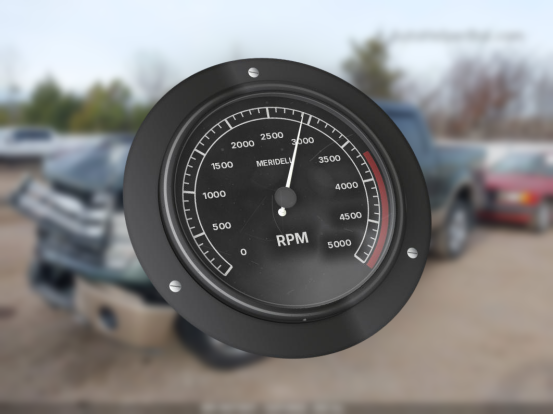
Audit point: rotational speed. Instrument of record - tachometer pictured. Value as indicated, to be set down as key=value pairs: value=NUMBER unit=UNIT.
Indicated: value=2900 unit=rpm
